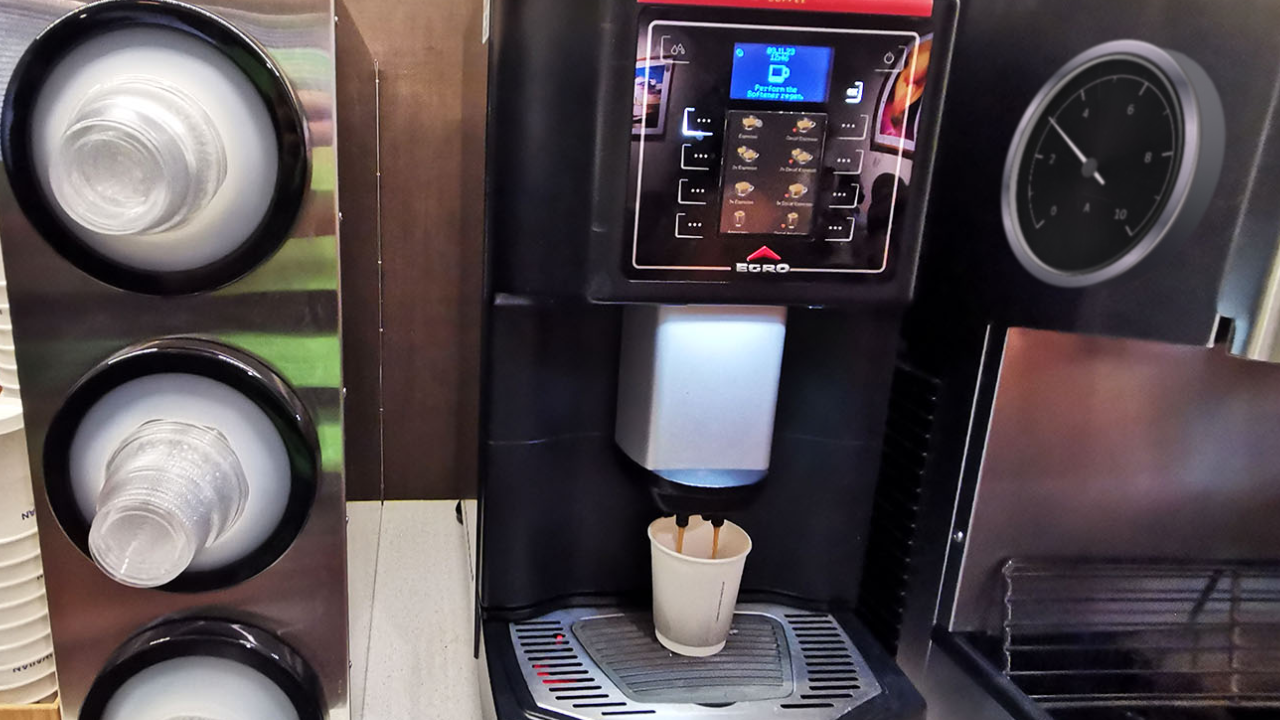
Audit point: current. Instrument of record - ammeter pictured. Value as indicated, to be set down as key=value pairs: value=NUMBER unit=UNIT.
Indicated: value=3 unit=A
